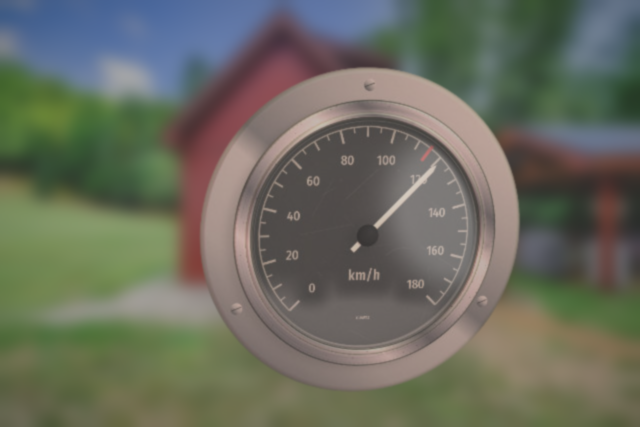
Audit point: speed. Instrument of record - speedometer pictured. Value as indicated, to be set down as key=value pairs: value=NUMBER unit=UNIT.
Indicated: value=120 unit=km/h
